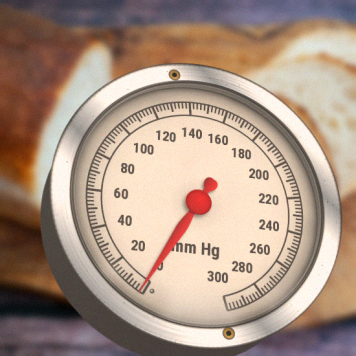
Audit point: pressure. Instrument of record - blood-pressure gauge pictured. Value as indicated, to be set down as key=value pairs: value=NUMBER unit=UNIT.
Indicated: value=2 unit=mmHg
